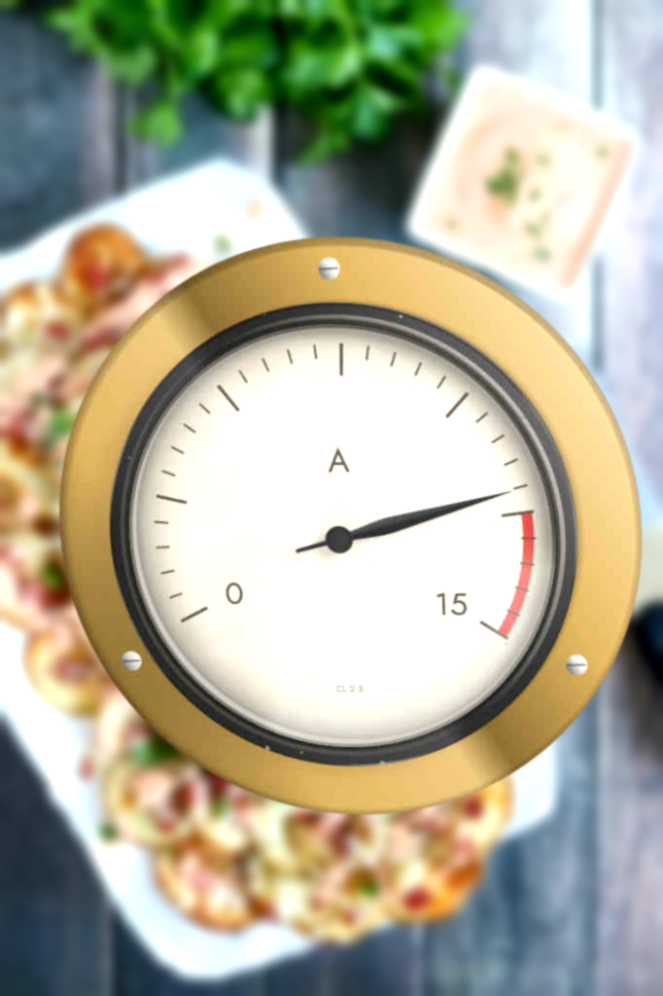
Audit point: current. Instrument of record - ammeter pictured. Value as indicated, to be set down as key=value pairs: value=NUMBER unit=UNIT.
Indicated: value=12 unit=A
